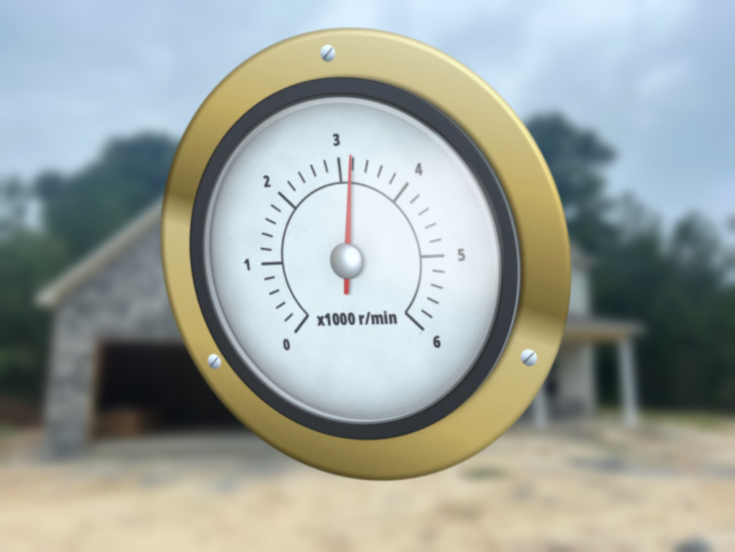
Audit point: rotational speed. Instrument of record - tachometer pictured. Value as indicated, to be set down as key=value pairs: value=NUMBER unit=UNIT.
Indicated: value=3200 unit=rpm
